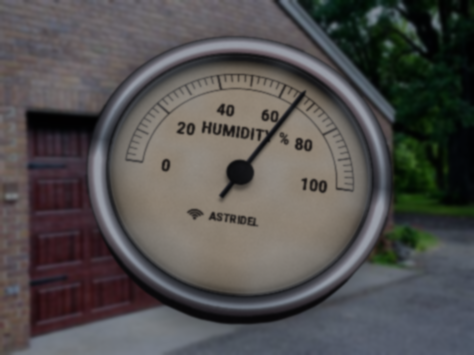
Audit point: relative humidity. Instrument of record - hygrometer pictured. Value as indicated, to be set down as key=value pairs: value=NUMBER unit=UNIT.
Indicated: value=66 unit=%
